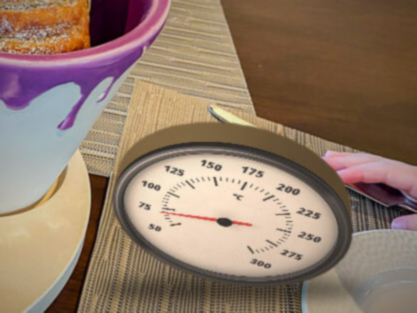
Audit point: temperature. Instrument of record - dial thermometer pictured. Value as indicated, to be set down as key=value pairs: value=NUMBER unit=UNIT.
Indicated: value=75 unit=°C
